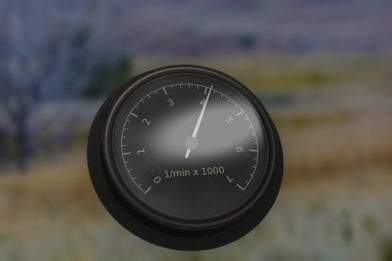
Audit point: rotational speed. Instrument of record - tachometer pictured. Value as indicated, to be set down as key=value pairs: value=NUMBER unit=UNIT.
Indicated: value=4100 unit=rpm
